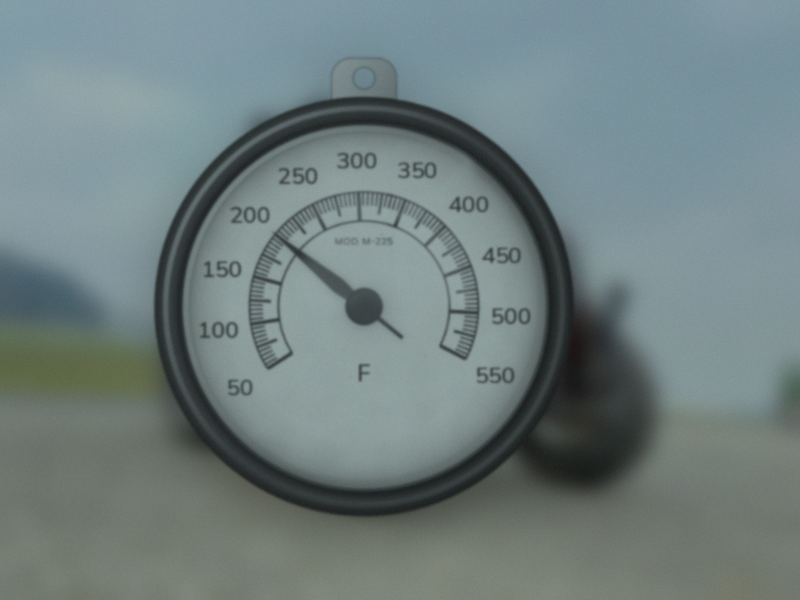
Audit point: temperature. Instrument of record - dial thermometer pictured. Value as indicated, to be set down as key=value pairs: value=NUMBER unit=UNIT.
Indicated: value=200 unit=°F
